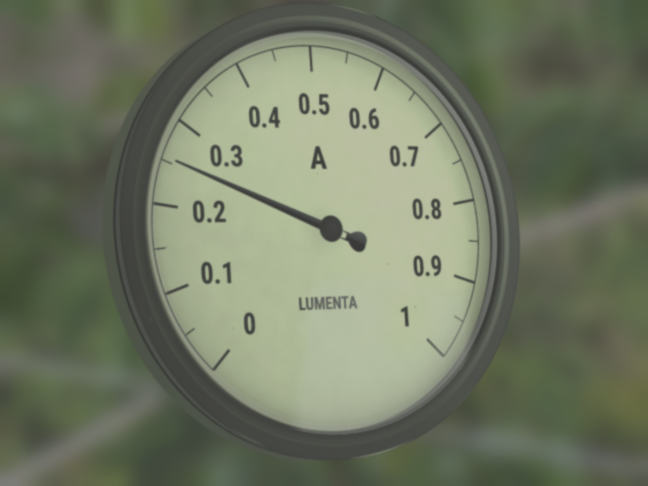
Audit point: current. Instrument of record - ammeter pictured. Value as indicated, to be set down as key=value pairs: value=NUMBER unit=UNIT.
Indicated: value=0.25 unit=A
